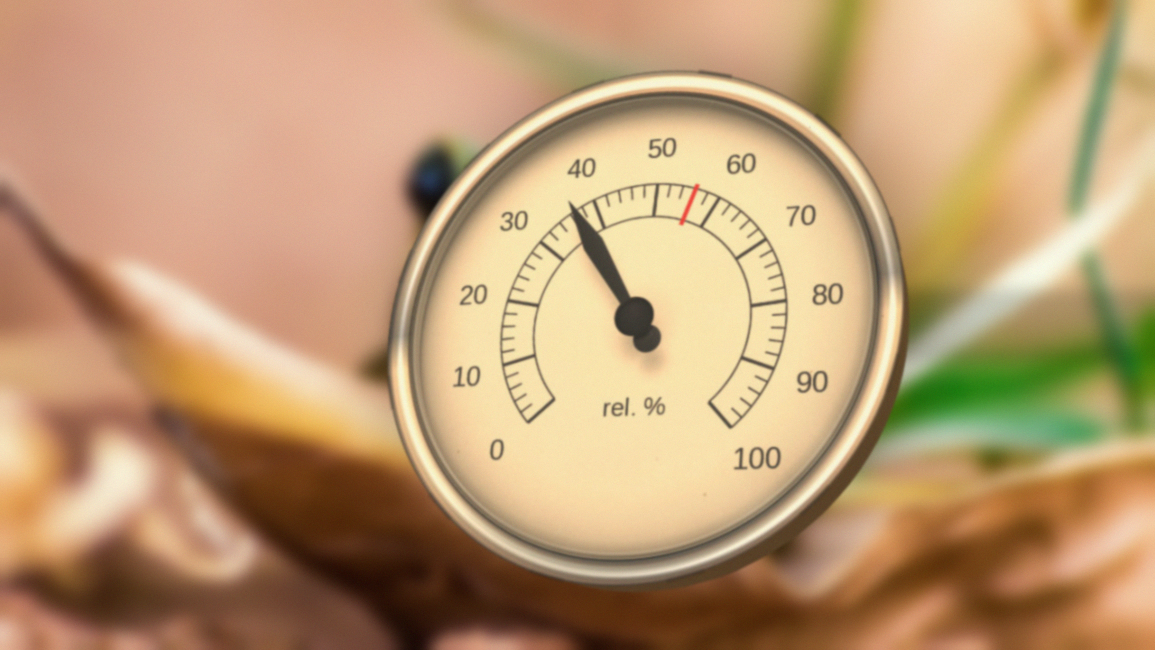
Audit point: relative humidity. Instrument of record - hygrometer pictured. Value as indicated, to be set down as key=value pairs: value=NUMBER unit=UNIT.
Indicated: value=37 unit=%
